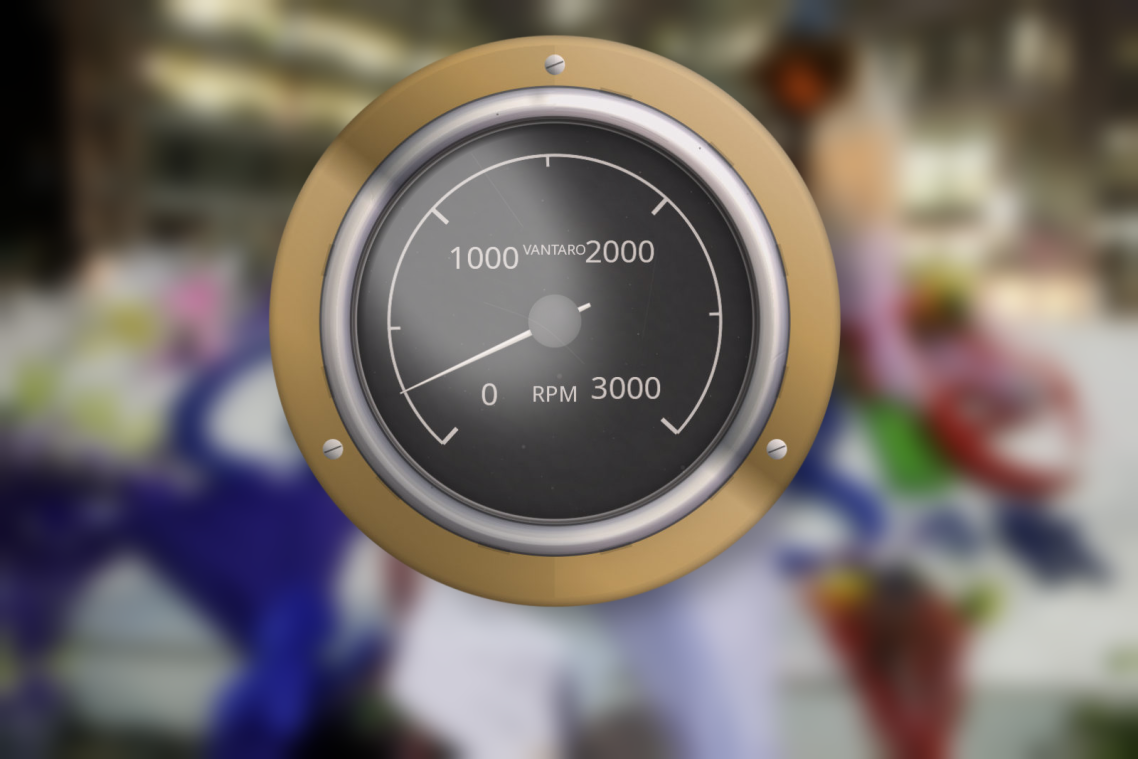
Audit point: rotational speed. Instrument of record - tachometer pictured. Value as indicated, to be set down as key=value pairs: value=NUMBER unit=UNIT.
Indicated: value=250 unit=rpm
